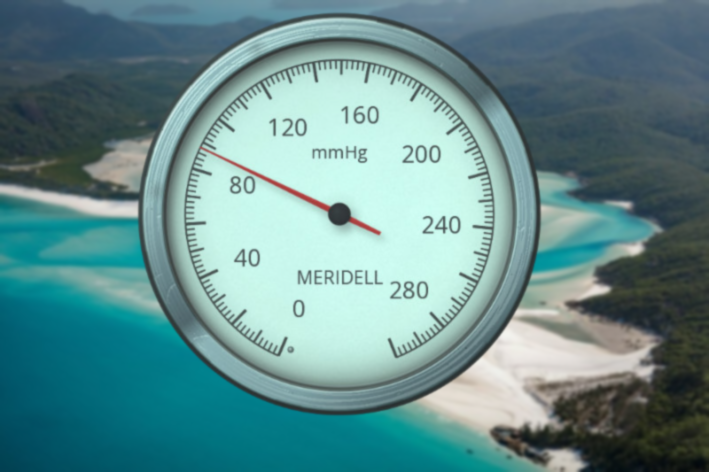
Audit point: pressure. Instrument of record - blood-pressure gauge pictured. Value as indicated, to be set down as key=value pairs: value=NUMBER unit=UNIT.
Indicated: value=88 unit=mmHg
